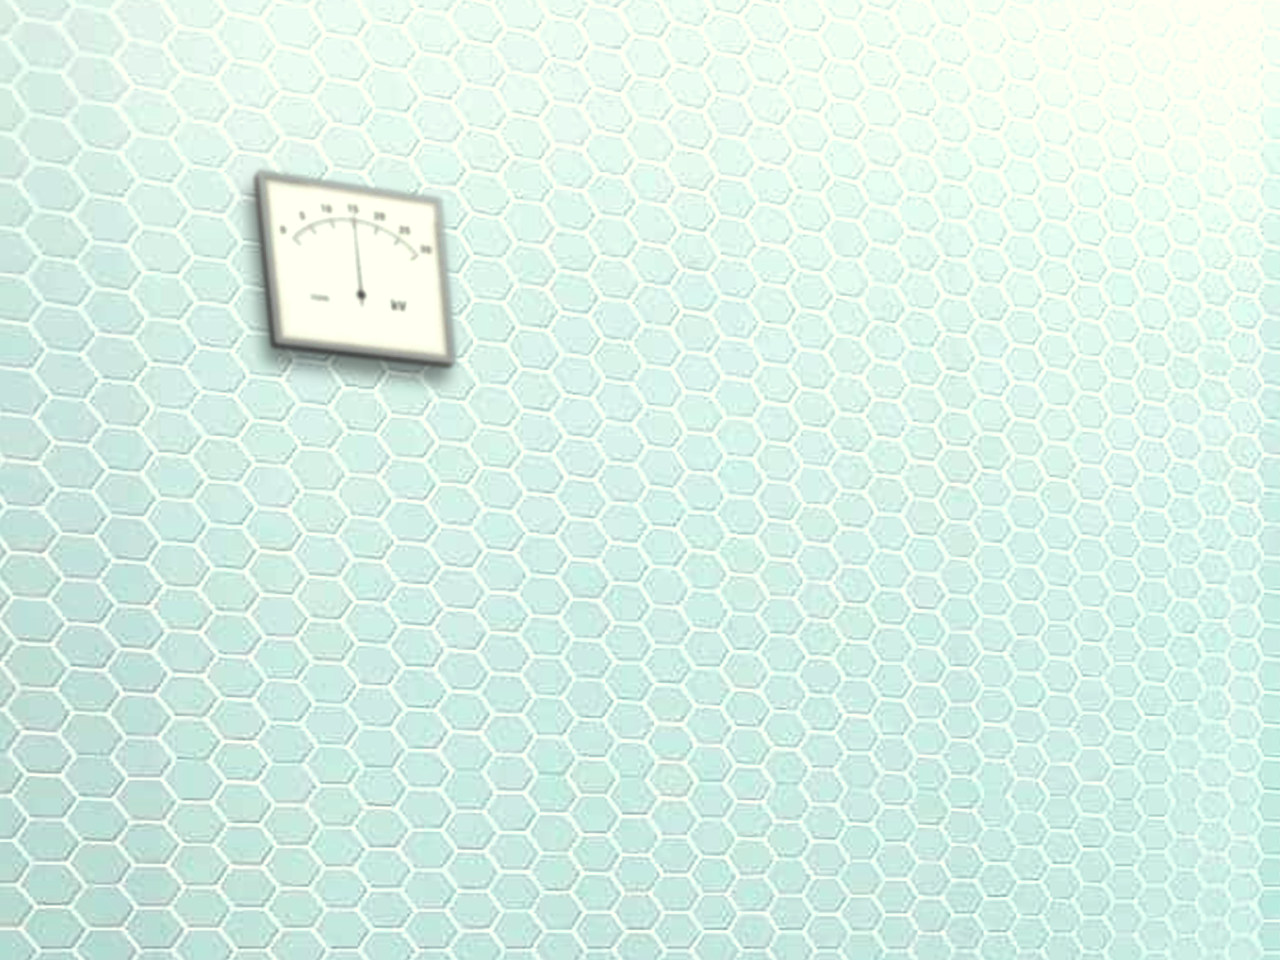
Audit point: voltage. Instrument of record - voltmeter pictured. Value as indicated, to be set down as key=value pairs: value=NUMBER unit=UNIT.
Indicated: value=15 unit=kV
